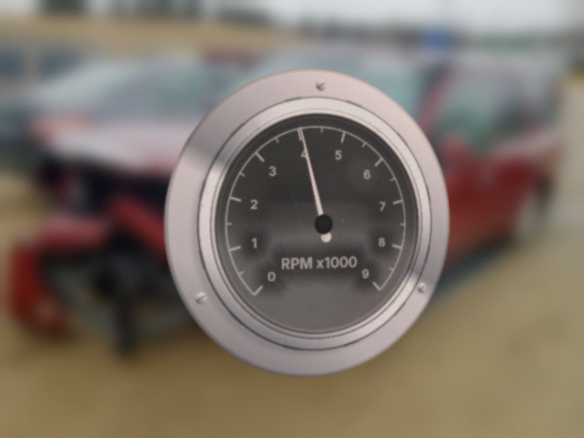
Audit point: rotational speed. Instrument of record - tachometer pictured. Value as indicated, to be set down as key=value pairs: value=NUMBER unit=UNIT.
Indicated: value=4000 unit=rpm
